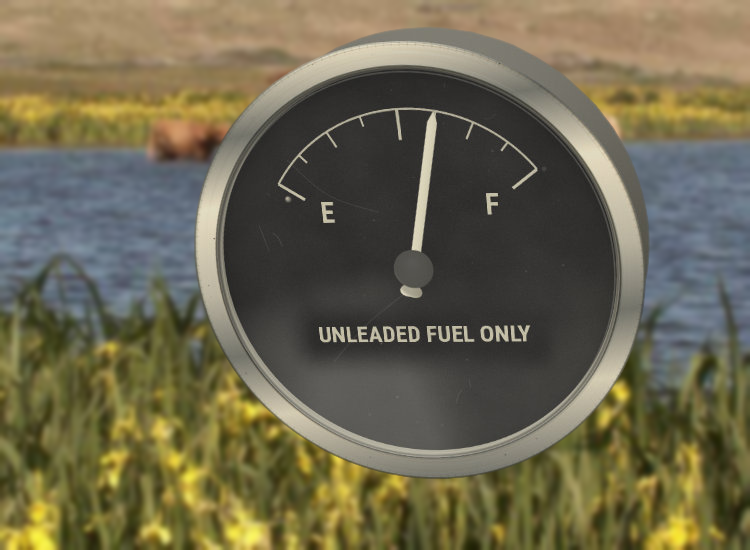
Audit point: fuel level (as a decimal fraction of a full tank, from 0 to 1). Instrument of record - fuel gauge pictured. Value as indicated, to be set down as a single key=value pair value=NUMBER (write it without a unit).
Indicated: value=0.625
